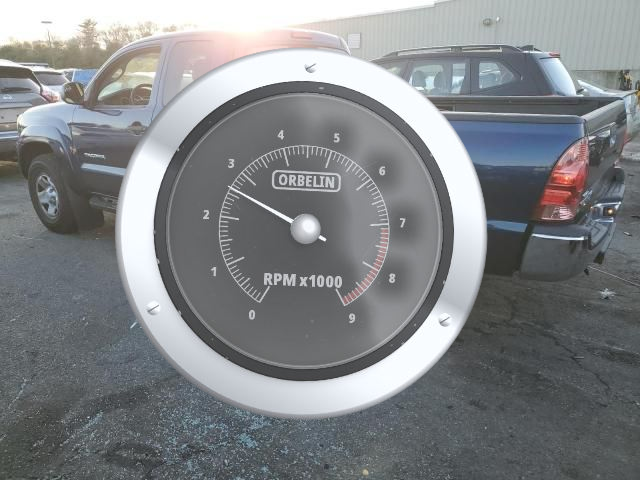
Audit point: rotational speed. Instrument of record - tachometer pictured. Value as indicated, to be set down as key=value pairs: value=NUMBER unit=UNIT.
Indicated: value=2600 unit=rpm
